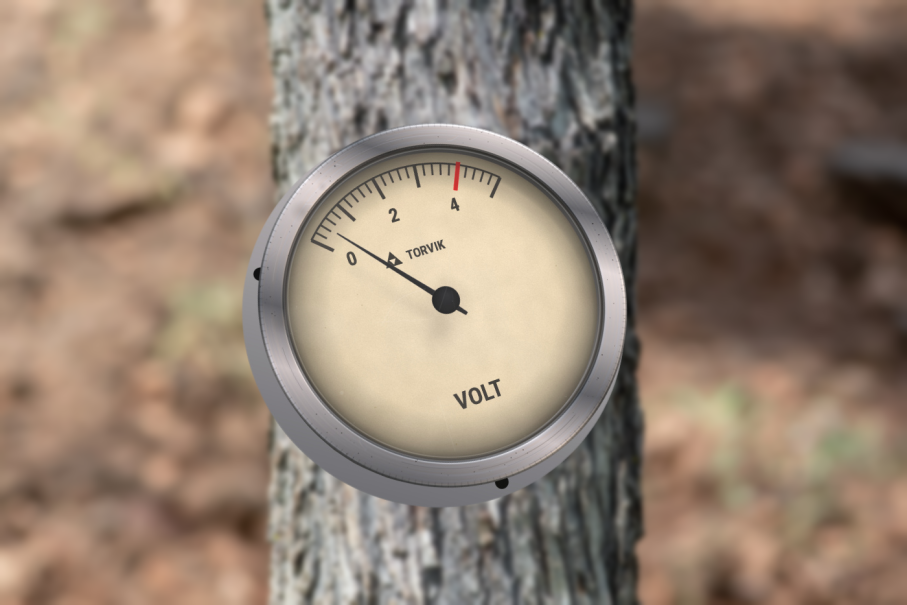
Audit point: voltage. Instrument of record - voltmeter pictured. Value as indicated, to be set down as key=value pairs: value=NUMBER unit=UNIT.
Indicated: value=0.4 unit=V
